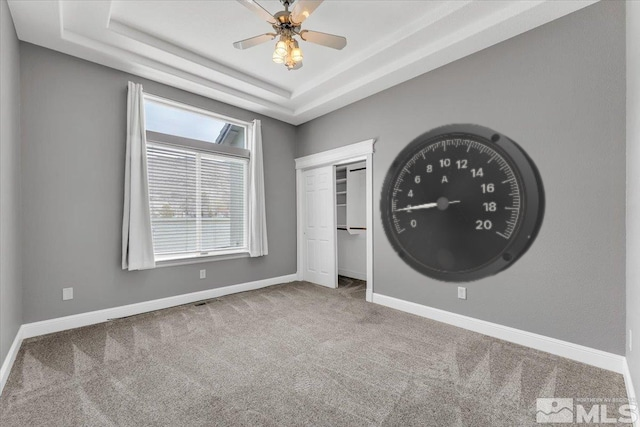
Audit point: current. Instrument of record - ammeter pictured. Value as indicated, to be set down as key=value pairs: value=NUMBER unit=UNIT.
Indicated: value=2 unit=A
